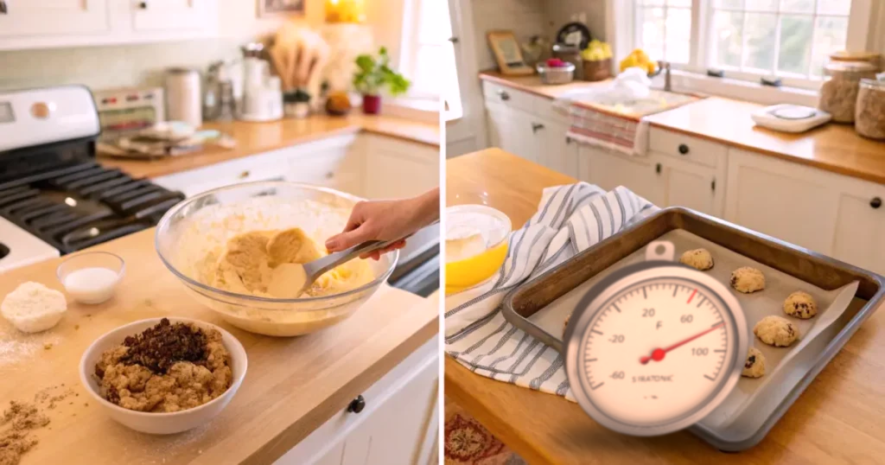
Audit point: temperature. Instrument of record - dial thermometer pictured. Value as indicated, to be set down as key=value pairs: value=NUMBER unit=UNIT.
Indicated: value=80 unit=°F
